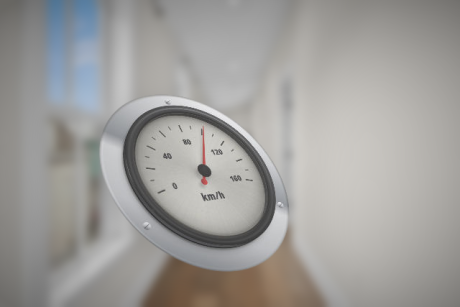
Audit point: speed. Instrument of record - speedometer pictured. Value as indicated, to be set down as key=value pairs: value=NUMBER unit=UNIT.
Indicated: value=100 unit=km/h
